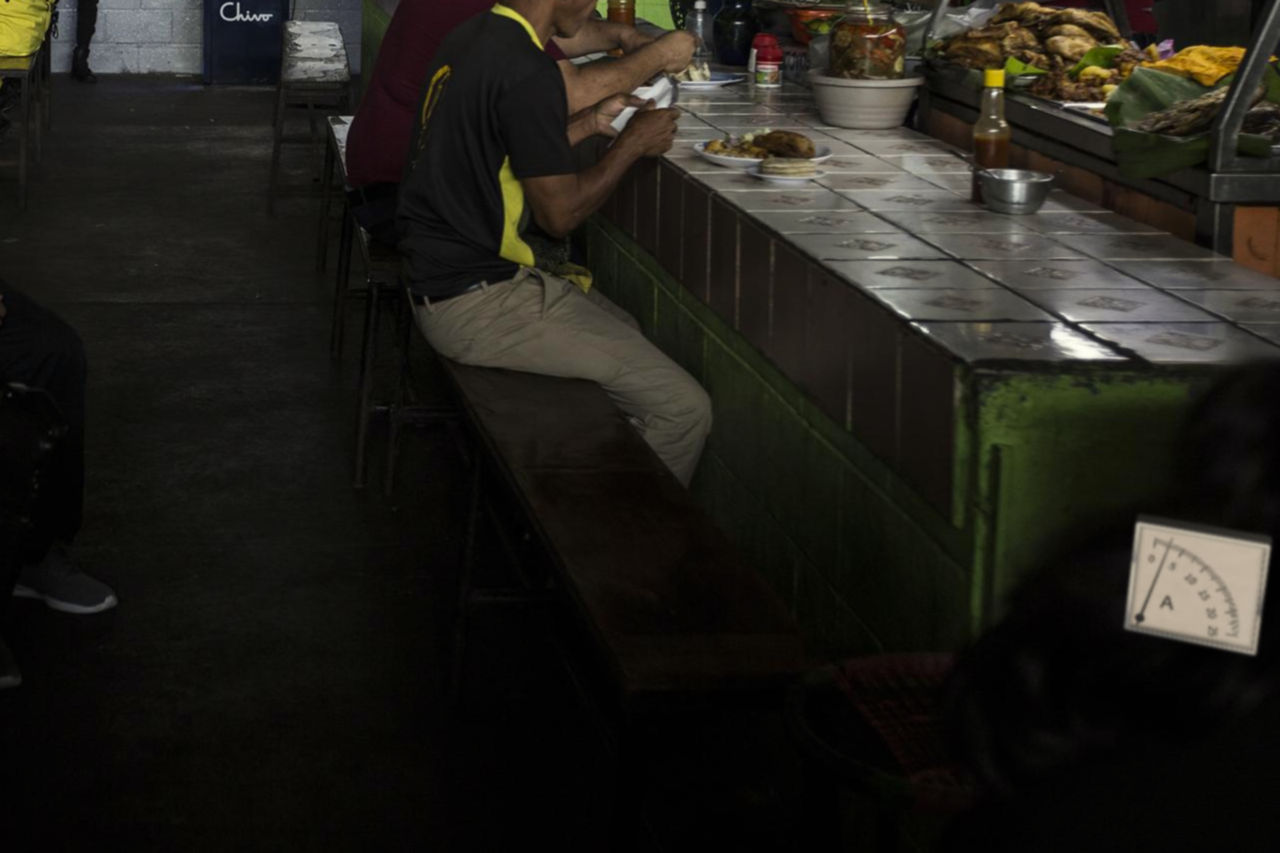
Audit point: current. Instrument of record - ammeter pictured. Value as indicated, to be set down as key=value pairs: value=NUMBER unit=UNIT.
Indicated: value=2.5 unit=A
